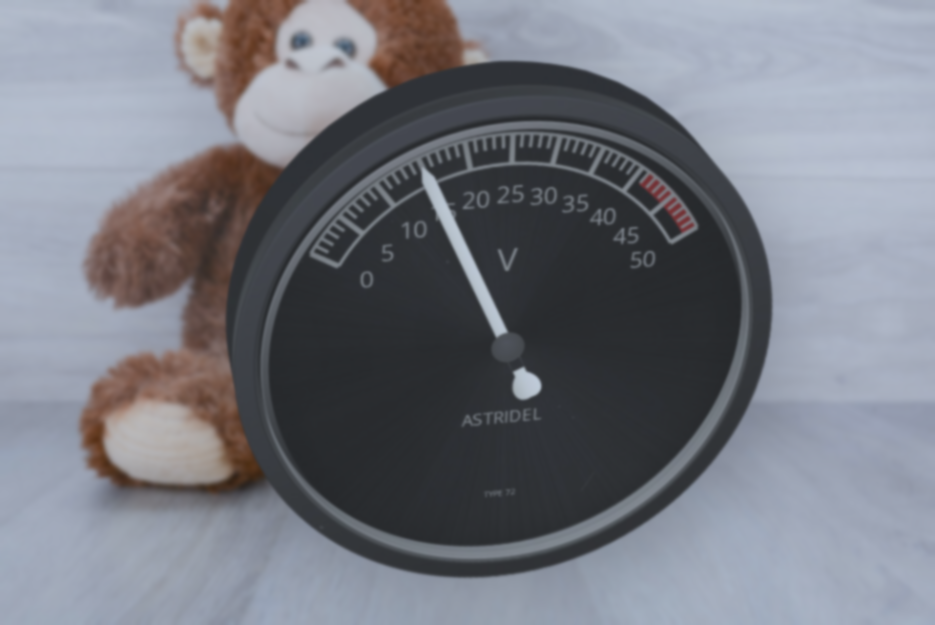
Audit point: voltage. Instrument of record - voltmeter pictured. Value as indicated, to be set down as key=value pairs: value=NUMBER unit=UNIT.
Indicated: value=15 unit=V
